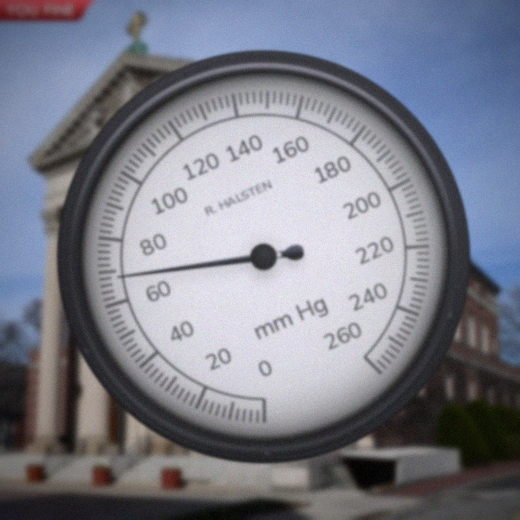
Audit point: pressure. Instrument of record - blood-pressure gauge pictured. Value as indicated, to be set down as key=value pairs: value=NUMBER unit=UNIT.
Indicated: value=68 unit=mmHg
